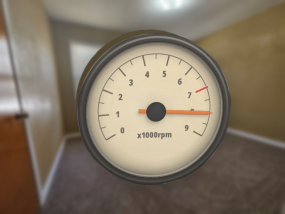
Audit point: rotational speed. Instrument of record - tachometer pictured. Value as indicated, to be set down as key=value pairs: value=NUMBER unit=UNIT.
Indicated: value=8000 unit=rpm
